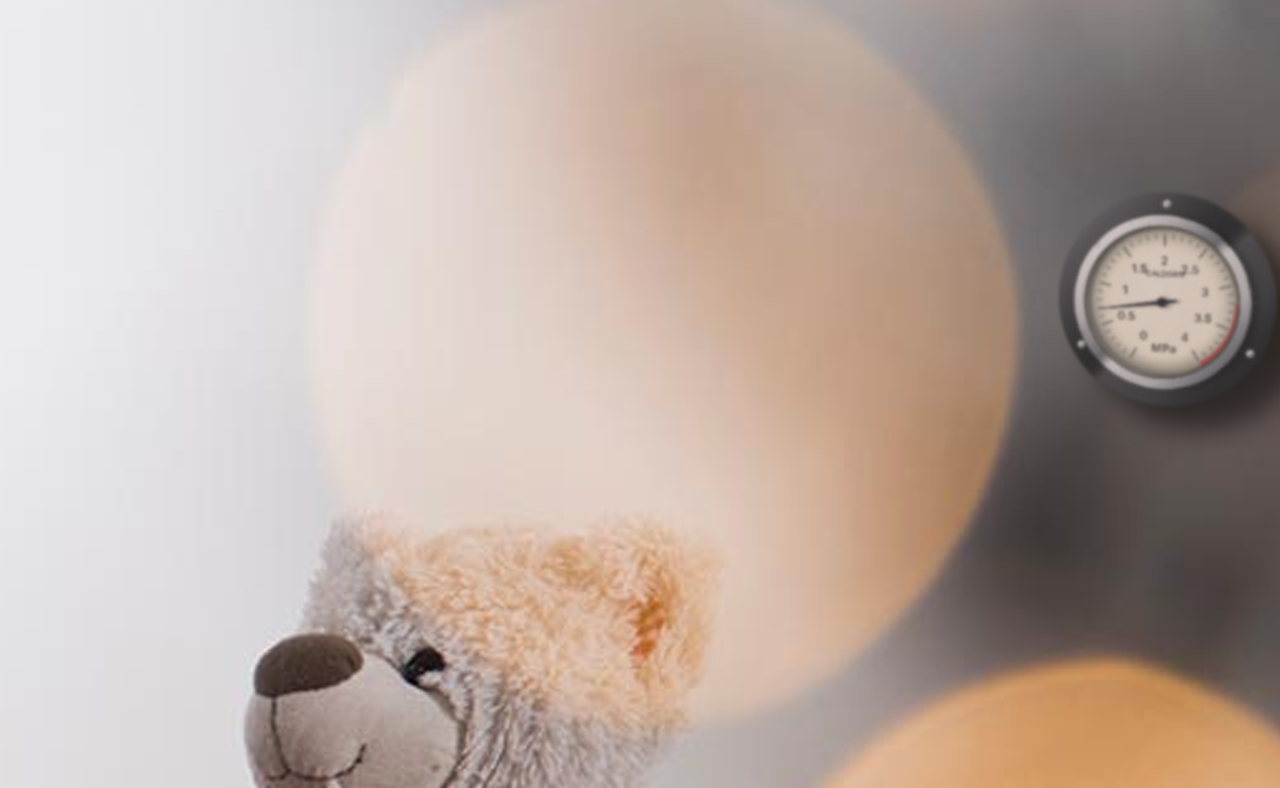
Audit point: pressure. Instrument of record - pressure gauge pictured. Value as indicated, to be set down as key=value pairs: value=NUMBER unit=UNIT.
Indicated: value=0.7 unit=MPa
